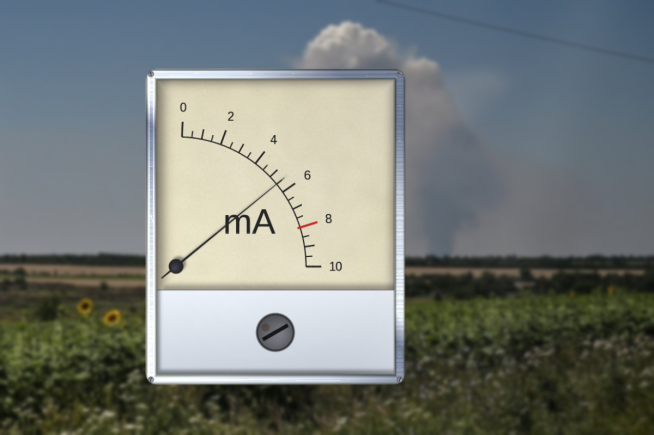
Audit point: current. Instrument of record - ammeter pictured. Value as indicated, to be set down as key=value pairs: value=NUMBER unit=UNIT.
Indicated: value=5.5 unit=mA
